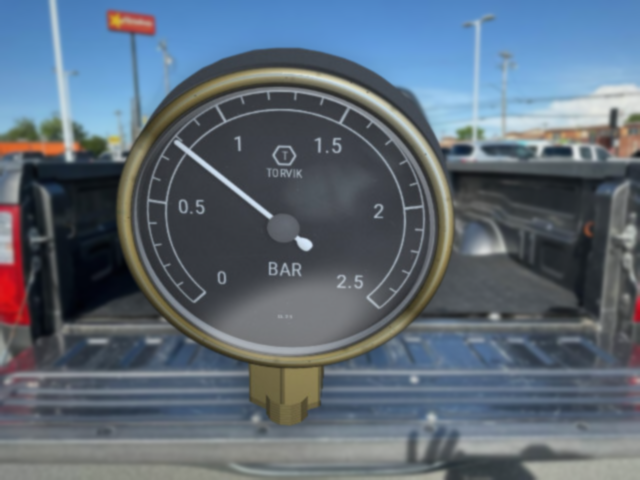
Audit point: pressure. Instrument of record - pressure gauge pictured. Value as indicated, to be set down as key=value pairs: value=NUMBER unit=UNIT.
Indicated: value=0.8 unit=bar
